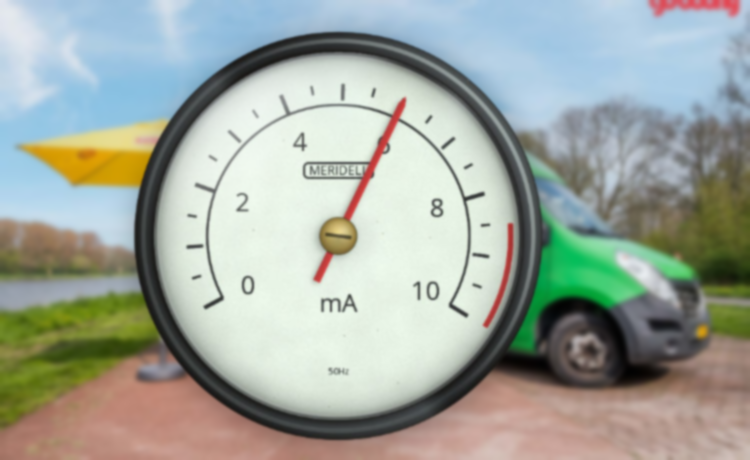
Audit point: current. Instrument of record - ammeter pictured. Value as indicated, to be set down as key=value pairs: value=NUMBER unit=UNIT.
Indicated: value=6 unit=mA
